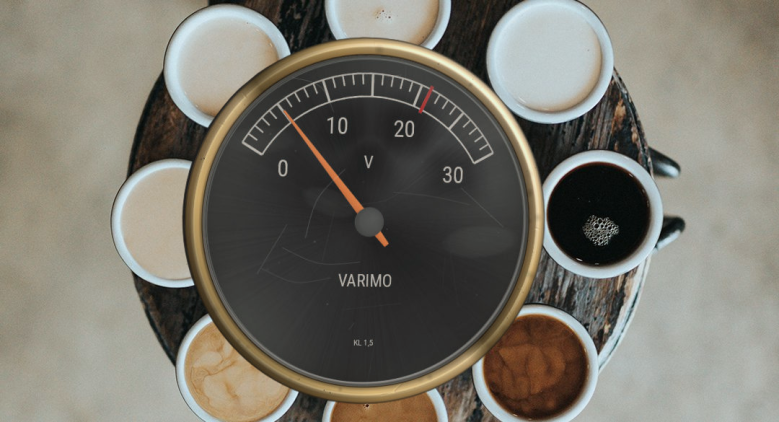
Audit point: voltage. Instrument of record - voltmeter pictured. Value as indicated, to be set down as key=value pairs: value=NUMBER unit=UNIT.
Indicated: value=5 unit=V
